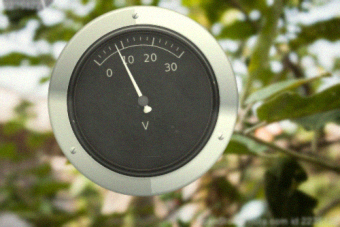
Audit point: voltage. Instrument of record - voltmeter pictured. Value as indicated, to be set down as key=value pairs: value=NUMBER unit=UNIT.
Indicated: value=8 unit=V
